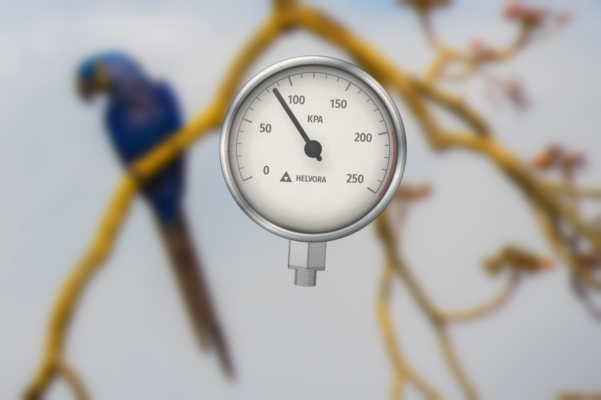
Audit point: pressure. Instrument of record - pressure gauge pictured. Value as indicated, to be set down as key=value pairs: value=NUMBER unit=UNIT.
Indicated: value=85 unit=kPa
